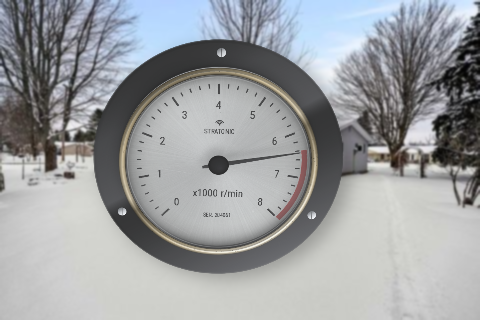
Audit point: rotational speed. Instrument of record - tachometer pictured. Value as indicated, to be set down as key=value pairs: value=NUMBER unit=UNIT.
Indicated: value=6400 unit=rpm
